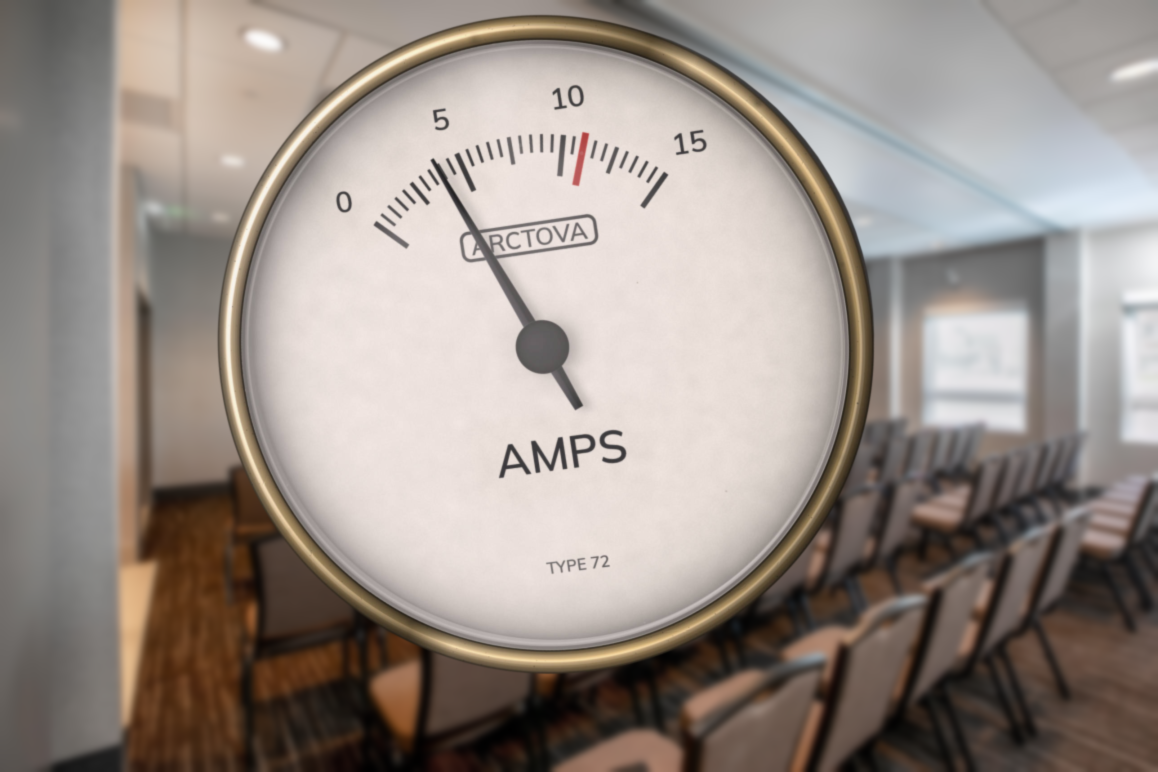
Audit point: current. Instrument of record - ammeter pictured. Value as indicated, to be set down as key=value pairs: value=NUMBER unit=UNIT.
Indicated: value=4 unit=A
